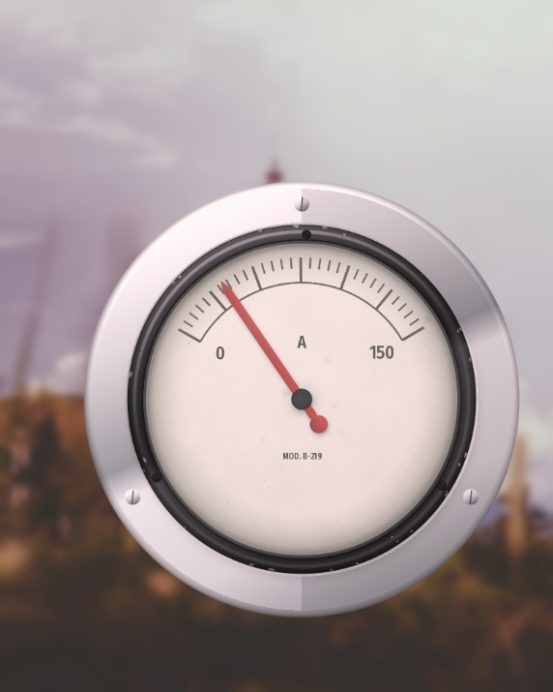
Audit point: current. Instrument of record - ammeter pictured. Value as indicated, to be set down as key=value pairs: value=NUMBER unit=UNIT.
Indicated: value=32.5 unit=A
